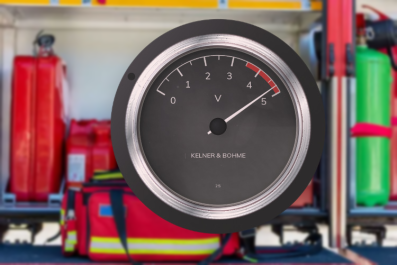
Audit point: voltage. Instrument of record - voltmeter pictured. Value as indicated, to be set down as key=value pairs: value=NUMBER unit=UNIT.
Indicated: value=4.75 unit=V
